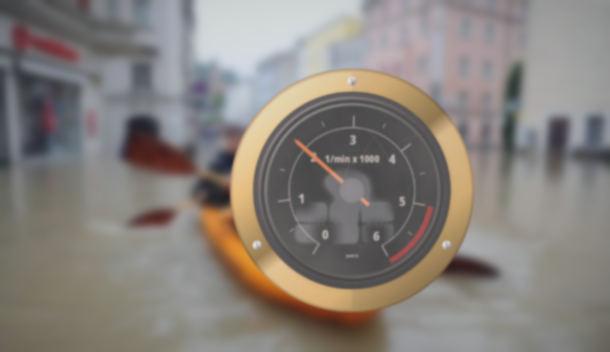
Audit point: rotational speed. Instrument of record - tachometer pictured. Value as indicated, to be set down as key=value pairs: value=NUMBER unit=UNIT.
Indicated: value=2000 unit=rpm
